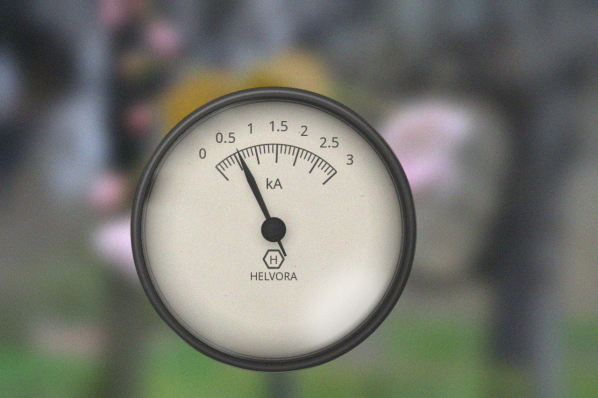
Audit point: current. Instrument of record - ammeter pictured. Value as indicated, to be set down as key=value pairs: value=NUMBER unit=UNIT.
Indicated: value=0.6 unit=kA
